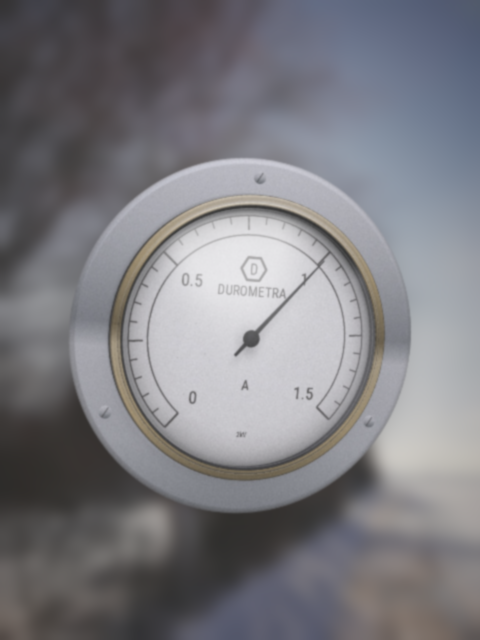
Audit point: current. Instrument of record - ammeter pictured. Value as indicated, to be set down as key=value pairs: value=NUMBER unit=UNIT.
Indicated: value=1 unit=A
